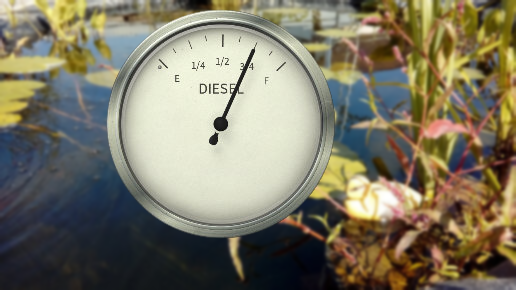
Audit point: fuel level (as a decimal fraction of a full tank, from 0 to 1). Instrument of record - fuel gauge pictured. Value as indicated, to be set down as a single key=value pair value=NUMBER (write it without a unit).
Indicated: value=0.75
